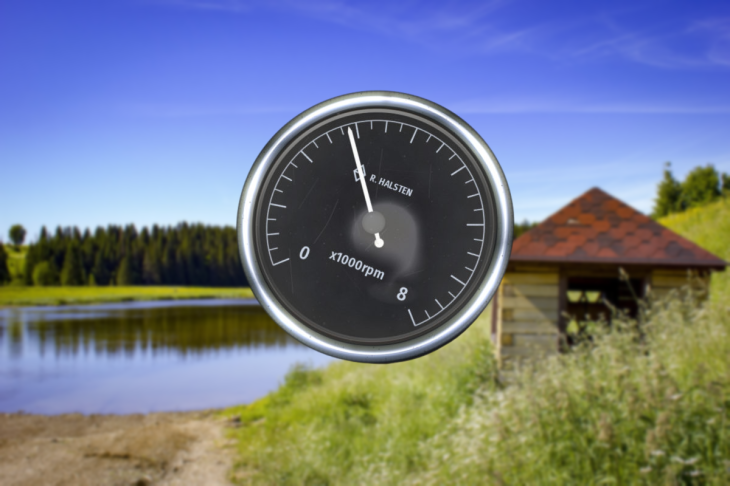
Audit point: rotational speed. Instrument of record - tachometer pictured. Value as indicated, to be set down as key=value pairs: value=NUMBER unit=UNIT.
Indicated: value=2875 unit=rpm
